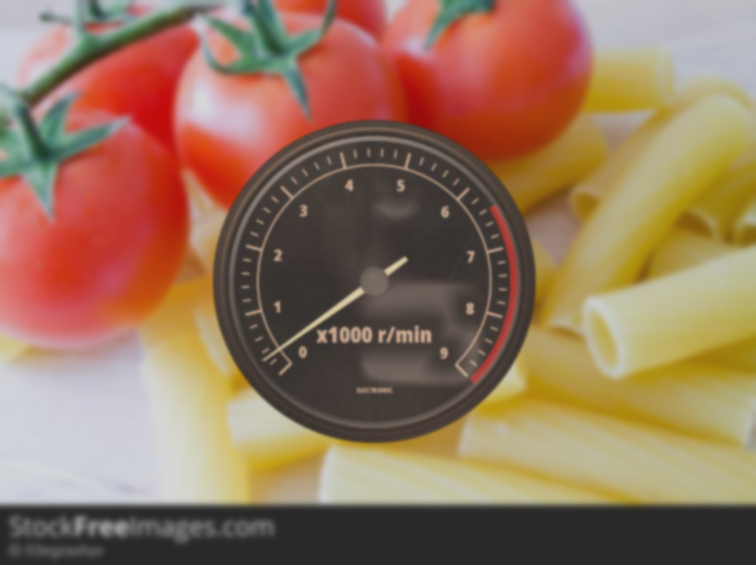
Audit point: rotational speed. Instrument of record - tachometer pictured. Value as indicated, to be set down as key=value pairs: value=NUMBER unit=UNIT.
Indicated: value=300 unit=rpm
